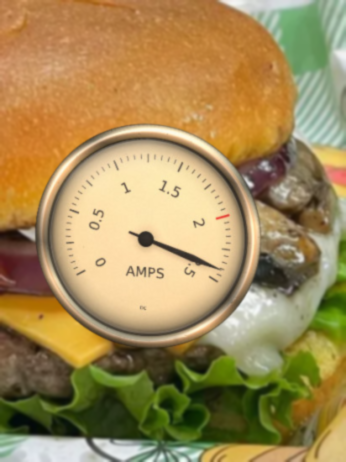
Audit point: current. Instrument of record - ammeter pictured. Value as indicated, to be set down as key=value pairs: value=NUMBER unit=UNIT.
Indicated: value=2.4 unit=A
